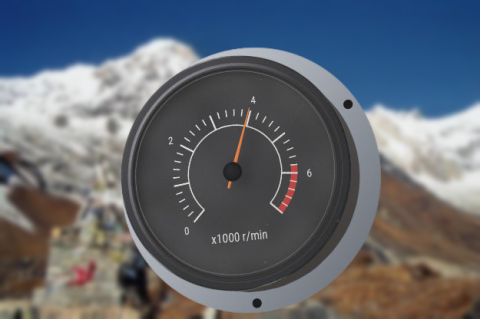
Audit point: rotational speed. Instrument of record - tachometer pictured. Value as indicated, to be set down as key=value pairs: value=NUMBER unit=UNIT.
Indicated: value=4000 unit=rpm
